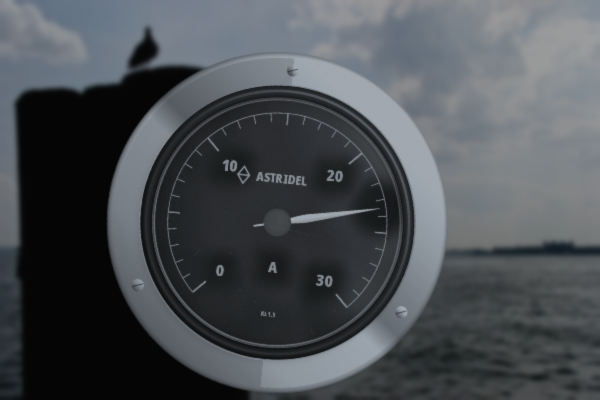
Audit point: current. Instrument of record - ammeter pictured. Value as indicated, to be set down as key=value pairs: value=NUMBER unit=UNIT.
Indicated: value=23.5 unit=A
